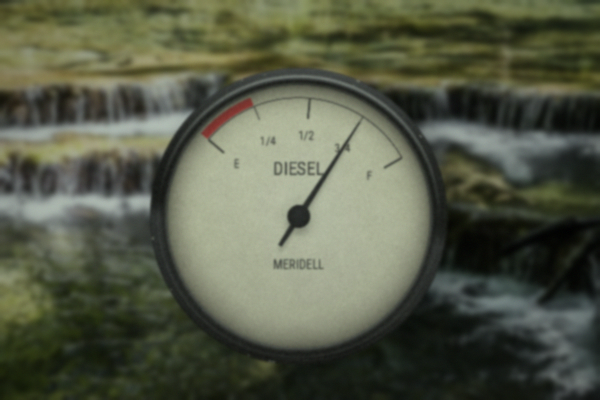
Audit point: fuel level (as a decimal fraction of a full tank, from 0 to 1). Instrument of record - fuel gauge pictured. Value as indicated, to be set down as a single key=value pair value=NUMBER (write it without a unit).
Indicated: value=0.75
